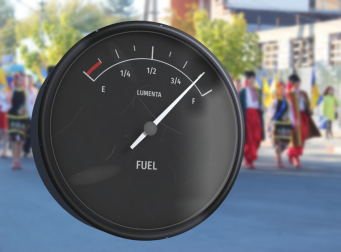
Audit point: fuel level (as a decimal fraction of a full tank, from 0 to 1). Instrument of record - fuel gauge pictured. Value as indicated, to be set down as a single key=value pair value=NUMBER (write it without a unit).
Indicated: value=0.875
